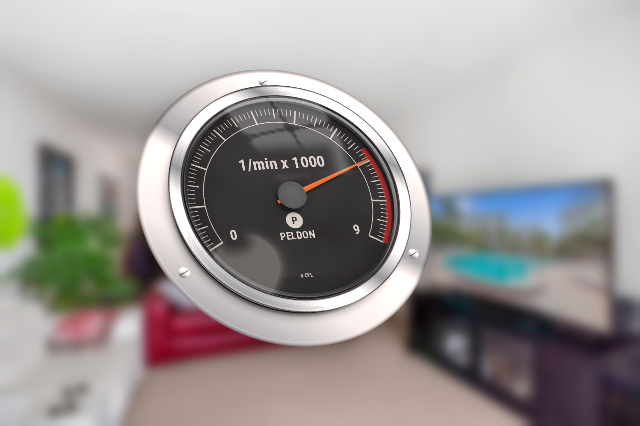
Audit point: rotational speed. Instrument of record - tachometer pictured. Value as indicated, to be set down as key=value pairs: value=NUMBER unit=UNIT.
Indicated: value=7000 unit=rpm
